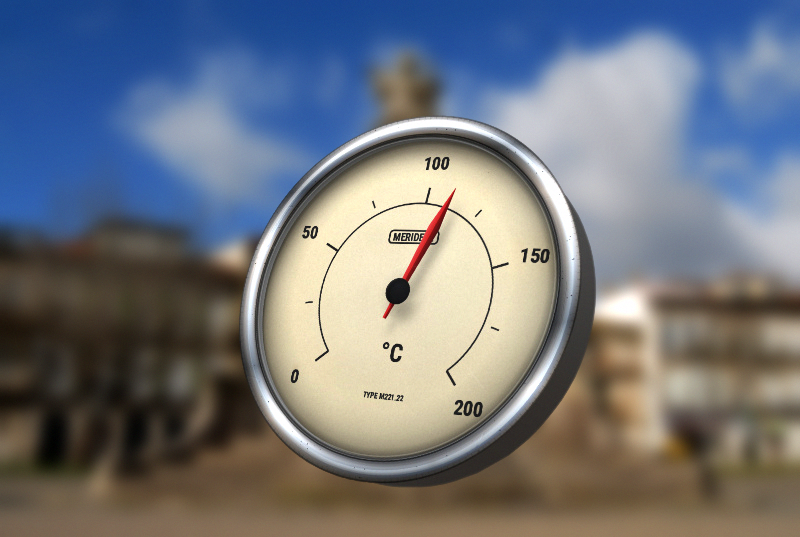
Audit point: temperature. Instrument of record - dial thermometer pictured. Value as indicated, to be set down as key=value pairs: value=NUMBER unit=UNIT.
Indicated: value=112.5 unit=°C
